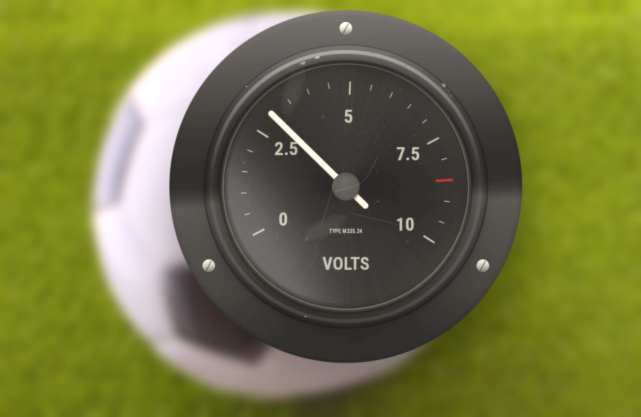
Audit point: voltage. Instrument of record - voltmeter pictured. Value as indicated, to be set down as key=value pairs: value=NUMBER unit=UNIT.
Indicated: value=3 unit=V
